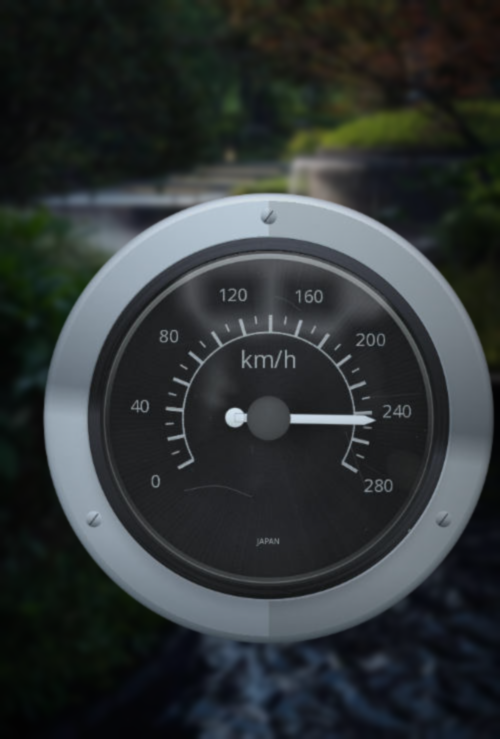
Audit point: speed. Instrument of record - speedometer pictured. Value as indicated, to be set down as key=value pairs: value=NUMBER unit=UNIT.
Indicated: value=245 unit=km/h
